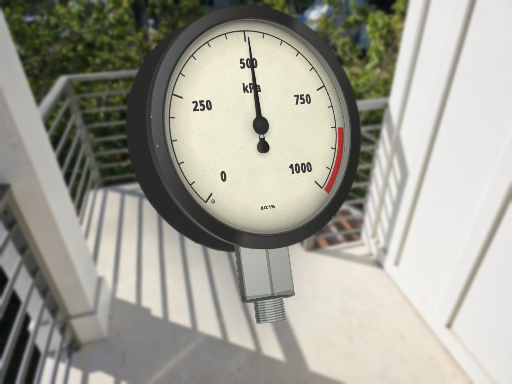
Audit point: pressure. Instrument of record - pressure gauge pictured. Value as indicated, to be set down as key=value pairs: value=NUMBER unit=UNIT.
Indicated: value=500 unit=kPa
